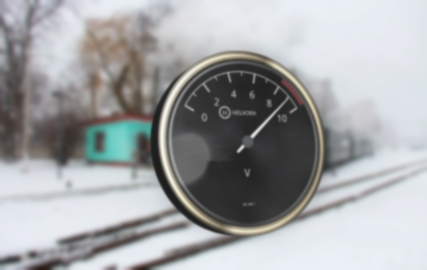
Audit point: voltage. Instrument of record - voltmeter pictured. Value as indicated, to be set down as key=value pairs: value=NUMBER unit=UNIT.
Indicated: value=9 unit=V
